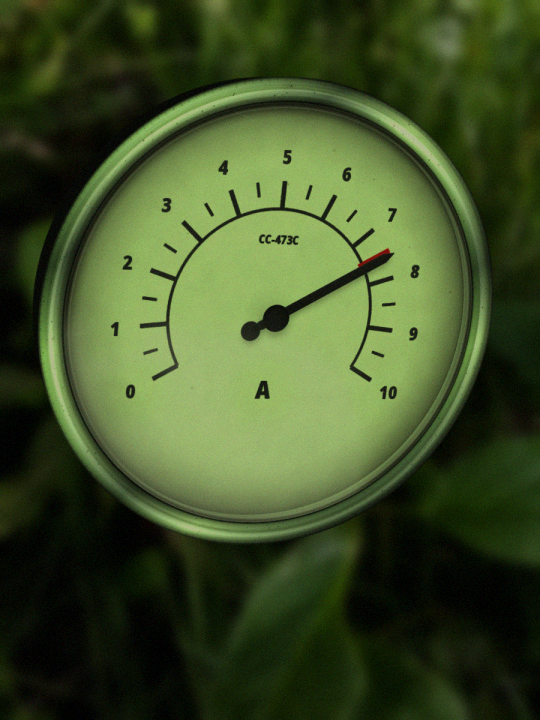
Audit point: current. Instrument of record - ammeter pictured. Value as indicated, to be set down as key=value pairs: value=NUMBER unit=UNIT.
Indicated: value=7.5 unit=A
